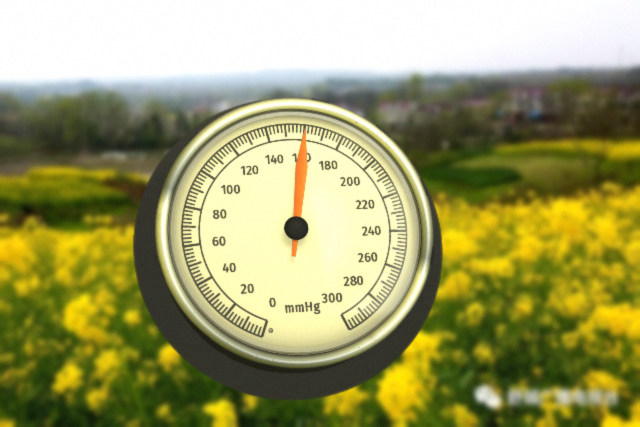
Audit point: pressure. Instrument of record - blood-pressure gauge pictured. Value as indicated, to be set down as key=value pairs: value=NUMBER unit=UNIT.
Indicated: value=160 unit=mmHg
